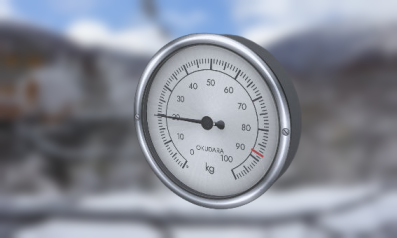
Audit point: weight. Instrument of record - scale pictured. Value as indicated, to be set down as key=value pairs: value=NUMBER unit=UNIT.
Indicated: value=20 unit=kg
